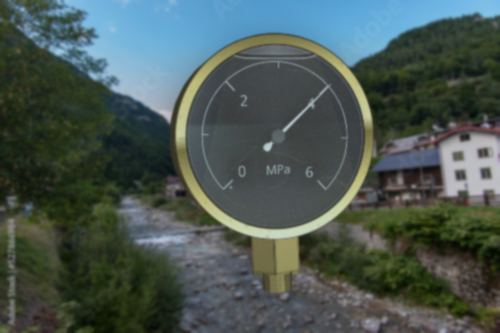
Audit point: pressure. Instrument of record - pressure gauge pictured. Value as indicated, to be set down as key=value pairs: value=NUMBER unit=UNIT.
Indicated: value=4 unit=MPa
